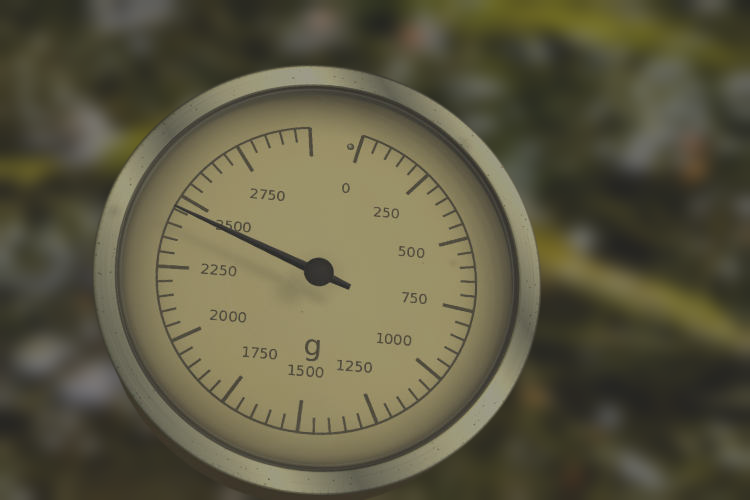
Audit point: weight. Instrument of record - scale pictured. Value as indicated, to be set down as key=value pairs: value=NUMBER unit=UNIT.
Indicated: value=2450 unit=g
